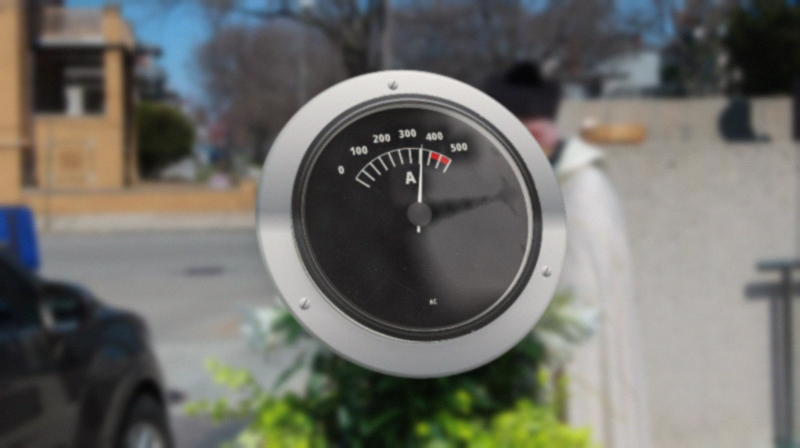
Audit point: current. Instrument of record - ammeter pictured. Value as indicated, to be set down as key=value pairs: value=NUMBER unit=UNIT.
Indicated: value=350 unit=A
